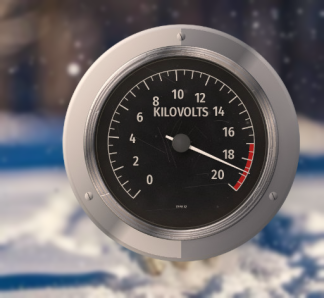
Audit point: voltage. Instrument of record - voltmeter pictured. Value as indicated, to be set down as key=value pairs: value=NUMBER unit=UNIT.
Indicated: value=18.75 unit=kV
